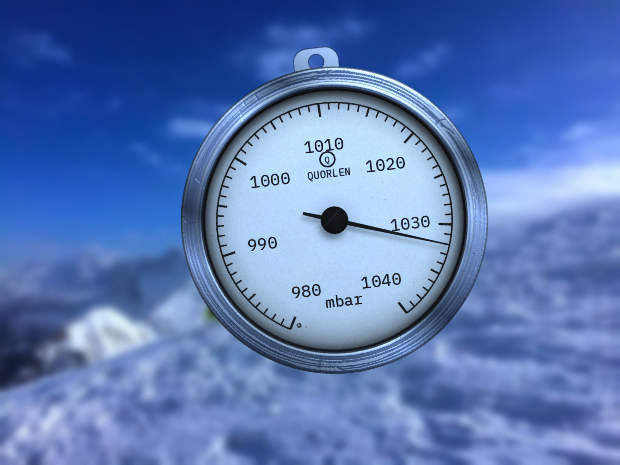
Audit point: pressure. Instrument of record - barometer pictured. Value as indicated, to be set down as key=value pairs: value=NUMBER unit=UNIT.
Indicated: value=1032 unit=mbar
